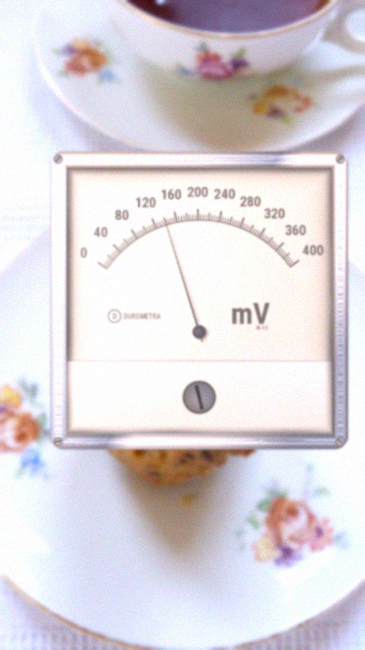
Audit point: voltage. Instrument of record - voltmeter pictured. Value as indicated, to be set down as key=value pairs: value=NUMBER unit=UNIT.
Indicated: value=140 unit=mV
